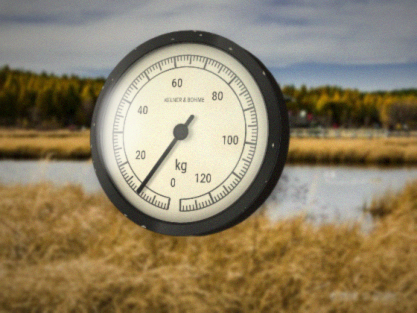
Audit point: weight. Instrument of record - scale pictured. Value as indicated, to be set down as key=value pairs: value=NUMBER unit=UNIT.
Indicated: value=10 unit=kg
